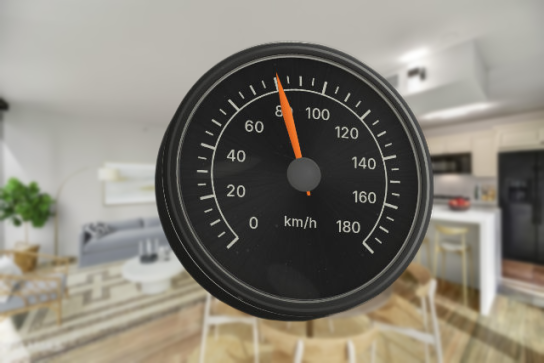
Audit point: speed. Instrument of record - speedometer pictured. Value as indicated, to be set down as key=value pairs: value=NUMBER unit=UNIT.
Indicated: value=80 unit=km/h
